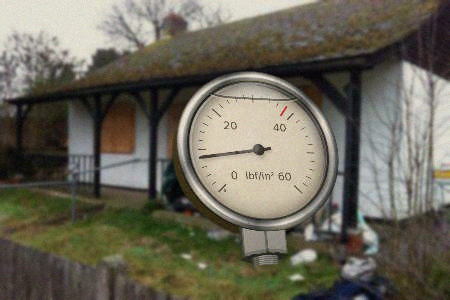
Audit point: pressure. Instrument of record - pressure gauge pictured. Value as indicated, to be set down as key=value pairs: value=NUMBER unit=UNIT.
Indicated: value=8 unit=psi
